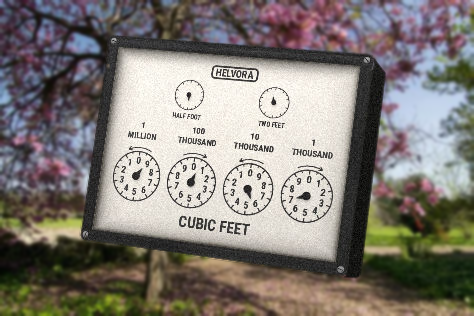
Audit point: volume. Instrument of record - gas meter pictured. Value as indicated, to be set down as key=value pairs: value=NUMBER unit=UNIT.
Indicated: value=905700 unit=ft³
